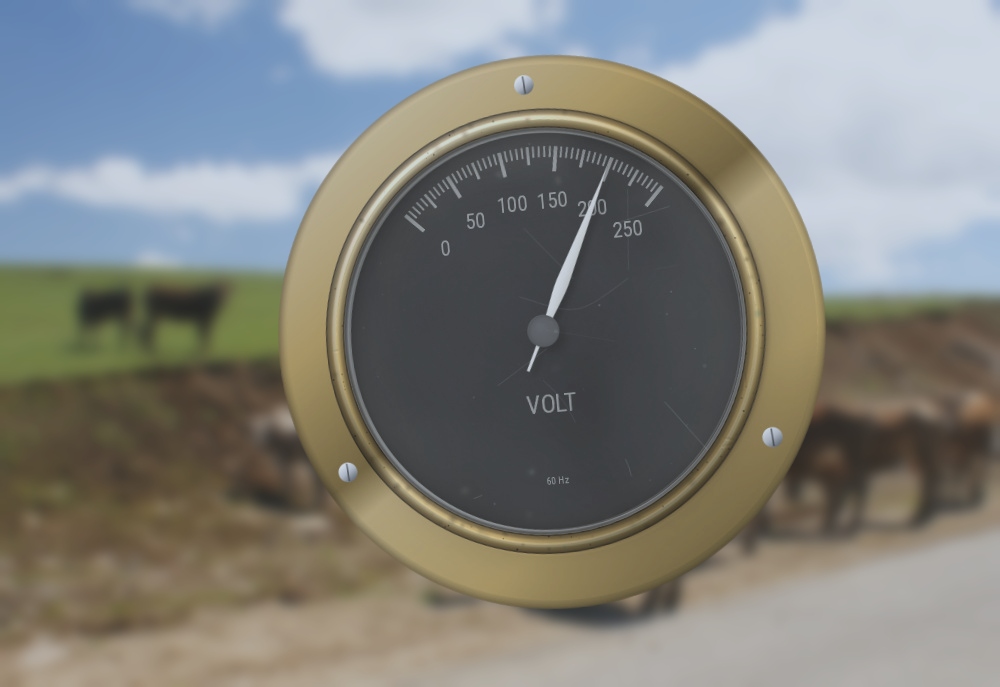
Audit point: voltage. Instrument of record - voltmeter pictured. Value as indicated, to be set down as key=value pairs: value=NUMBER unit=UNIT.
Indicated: value=200 unit=V
